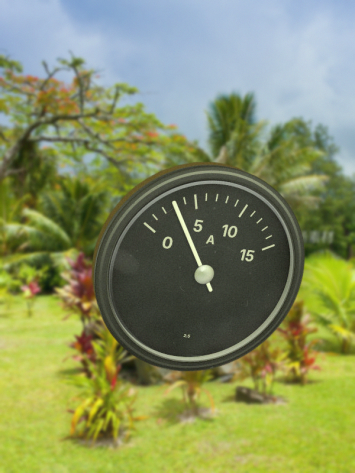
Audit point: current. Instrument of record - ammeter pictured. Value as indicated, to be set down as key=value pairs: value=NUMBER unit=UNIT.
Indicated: value=3 unit=A
